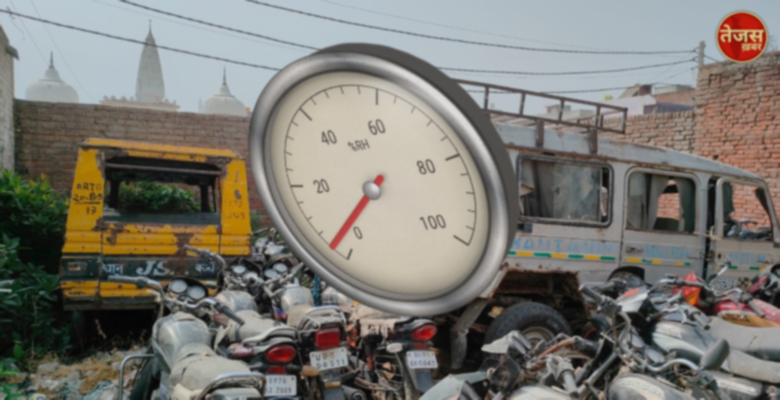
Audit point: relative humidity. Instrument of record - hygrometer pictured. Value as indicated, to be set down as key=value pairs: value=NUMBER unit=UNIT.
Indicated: value=4 unit=%
